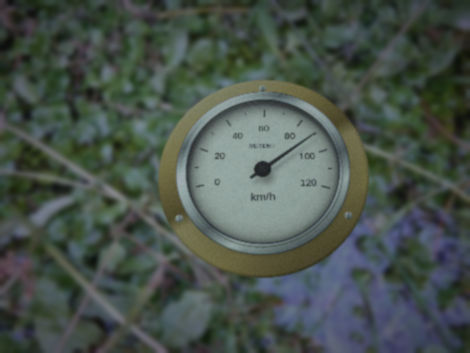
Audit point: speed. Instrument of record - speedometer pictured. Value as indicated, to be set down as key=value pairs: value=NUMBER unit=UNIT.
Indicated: value=90 unit=km/h
